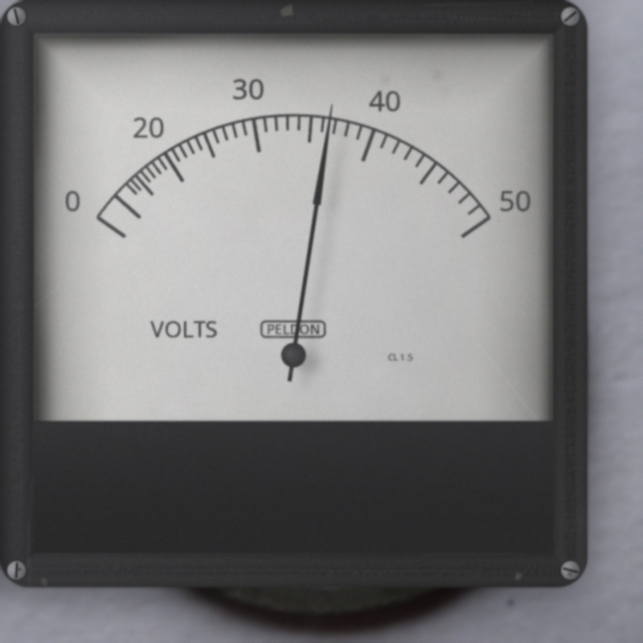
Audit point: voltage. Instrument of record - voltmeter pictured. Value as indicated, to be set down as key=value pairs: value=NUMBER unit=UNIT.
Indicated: value=36.5 unit=V
